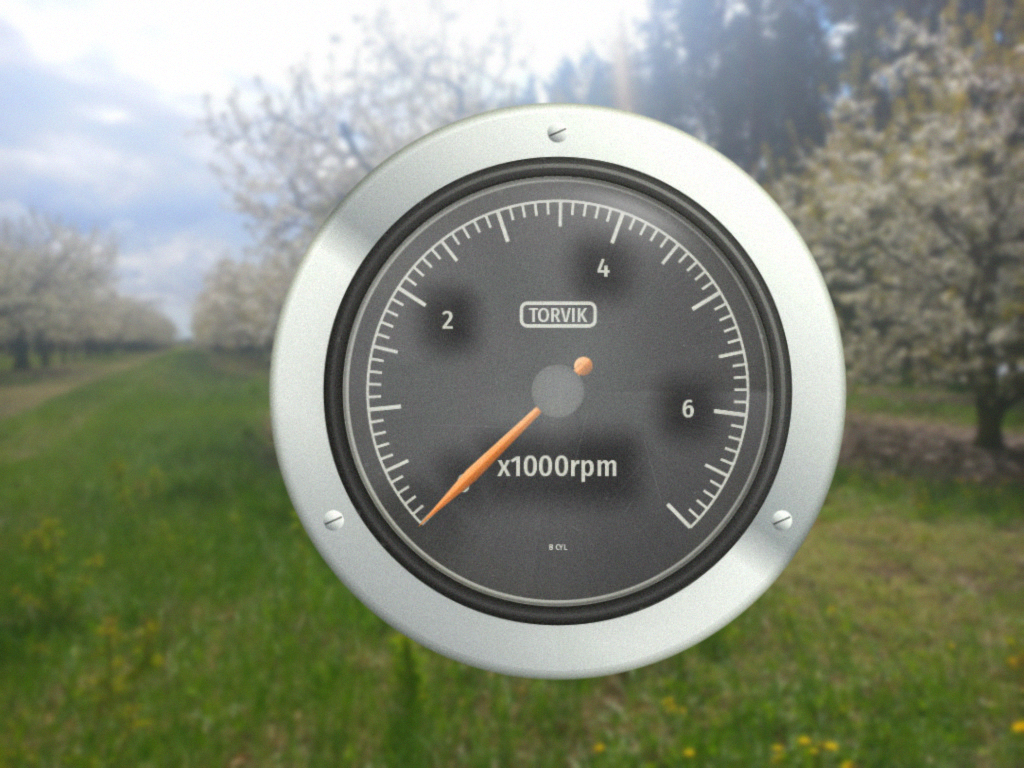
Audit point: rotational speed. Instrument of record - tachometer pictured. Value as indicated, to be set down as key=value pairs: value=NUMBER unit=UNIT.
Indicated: value=0 unit=rpm
